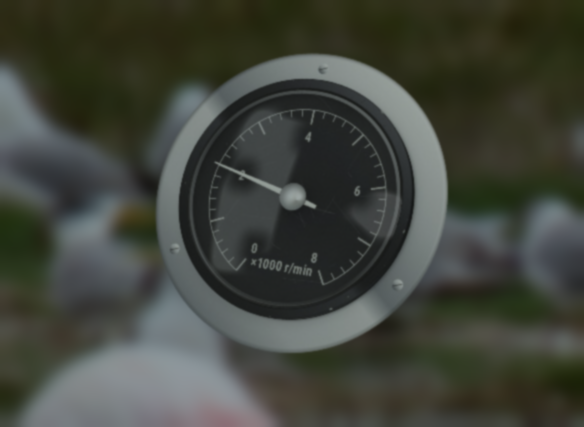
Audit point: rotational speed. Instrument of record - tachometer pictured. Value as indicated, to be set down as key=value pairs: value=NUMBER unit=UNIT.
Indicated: value=2000 unit=rpm
